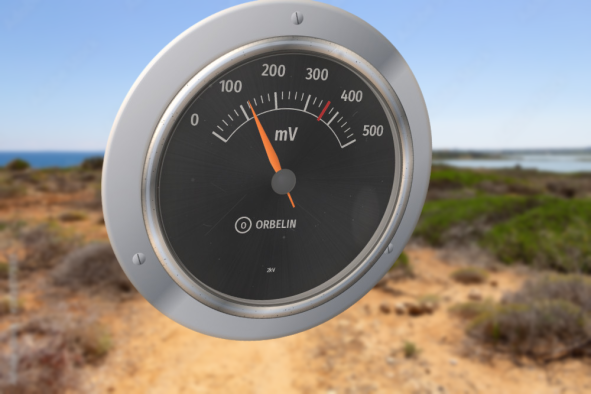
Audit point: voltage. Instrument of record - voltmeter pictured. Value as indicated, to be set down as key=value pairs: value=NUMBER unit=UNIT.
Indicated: value=120 unit=mV
